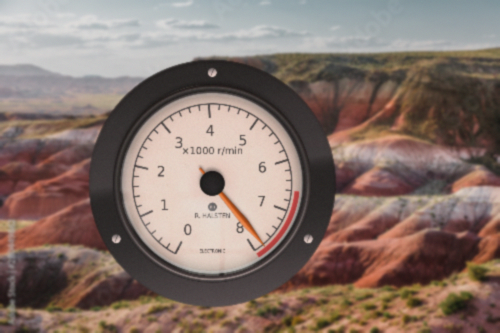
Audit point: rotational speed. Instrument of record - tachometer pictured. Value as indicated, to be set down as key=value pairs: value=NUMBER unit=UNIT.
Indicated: value=7800 unit=rpm
